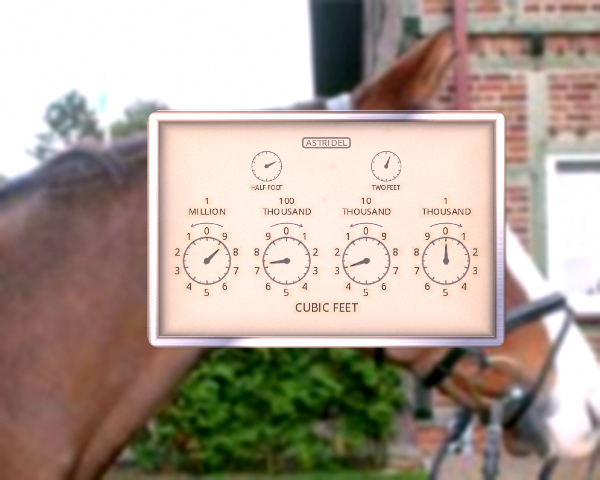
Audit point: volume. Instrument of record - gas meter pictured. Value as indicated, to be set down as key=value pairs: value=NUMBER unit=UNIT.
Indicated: value=873000 unit=ft³
